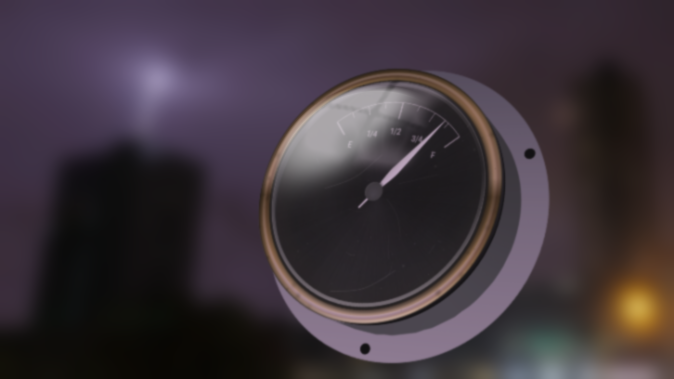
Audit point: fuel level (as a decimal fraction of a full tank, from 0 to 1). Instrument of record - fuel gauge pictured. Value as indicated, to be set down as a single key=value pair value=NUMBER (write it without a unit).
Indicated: value=0.875
